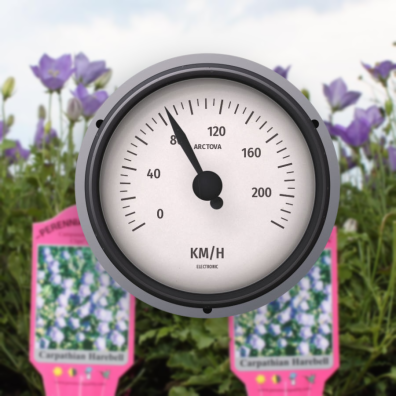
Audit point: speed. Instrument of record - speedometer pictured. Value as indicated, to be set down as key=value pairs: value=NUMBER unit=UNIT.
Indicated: value=85 unit=km/h
